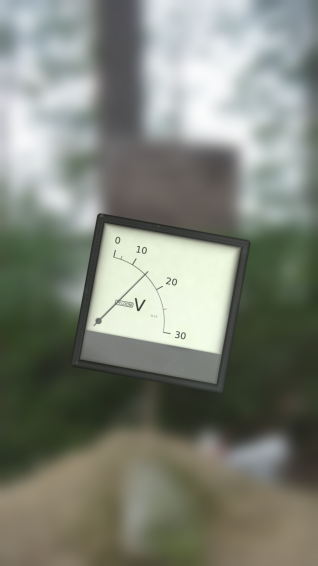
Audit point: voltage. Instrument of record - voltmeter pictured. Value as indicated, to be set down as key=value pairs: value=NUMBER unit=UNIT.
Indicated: value=15 unit=V
